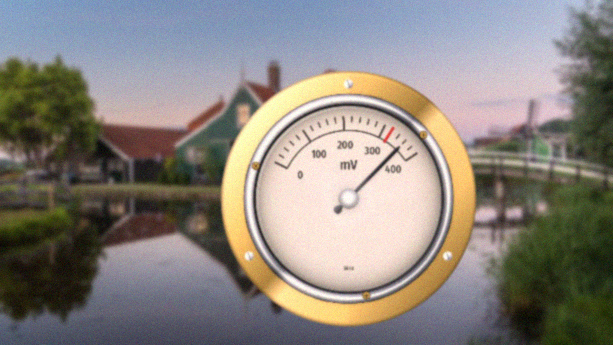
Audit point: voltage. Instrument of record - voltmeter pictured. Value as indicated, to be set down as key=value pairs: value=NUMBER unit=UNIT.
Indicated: value=360 unit=mV
